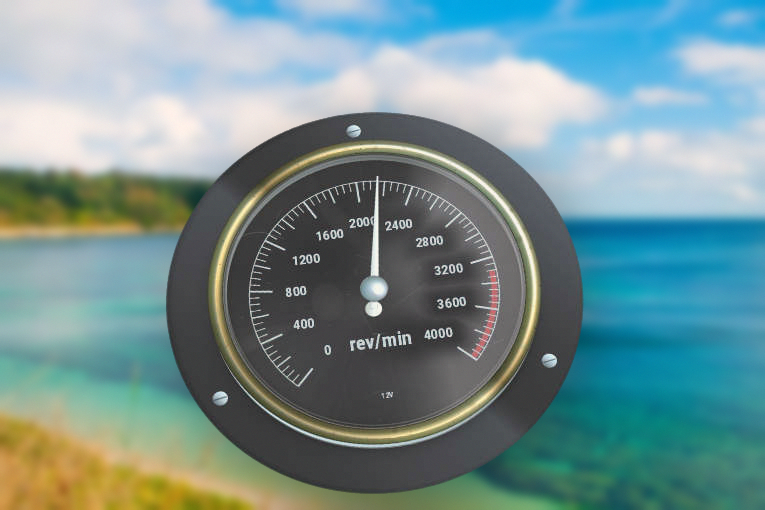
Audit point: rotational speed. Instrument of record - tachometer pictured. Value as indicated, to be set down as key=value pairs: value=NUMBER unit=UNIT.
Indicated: value=2150 unit=rpm
